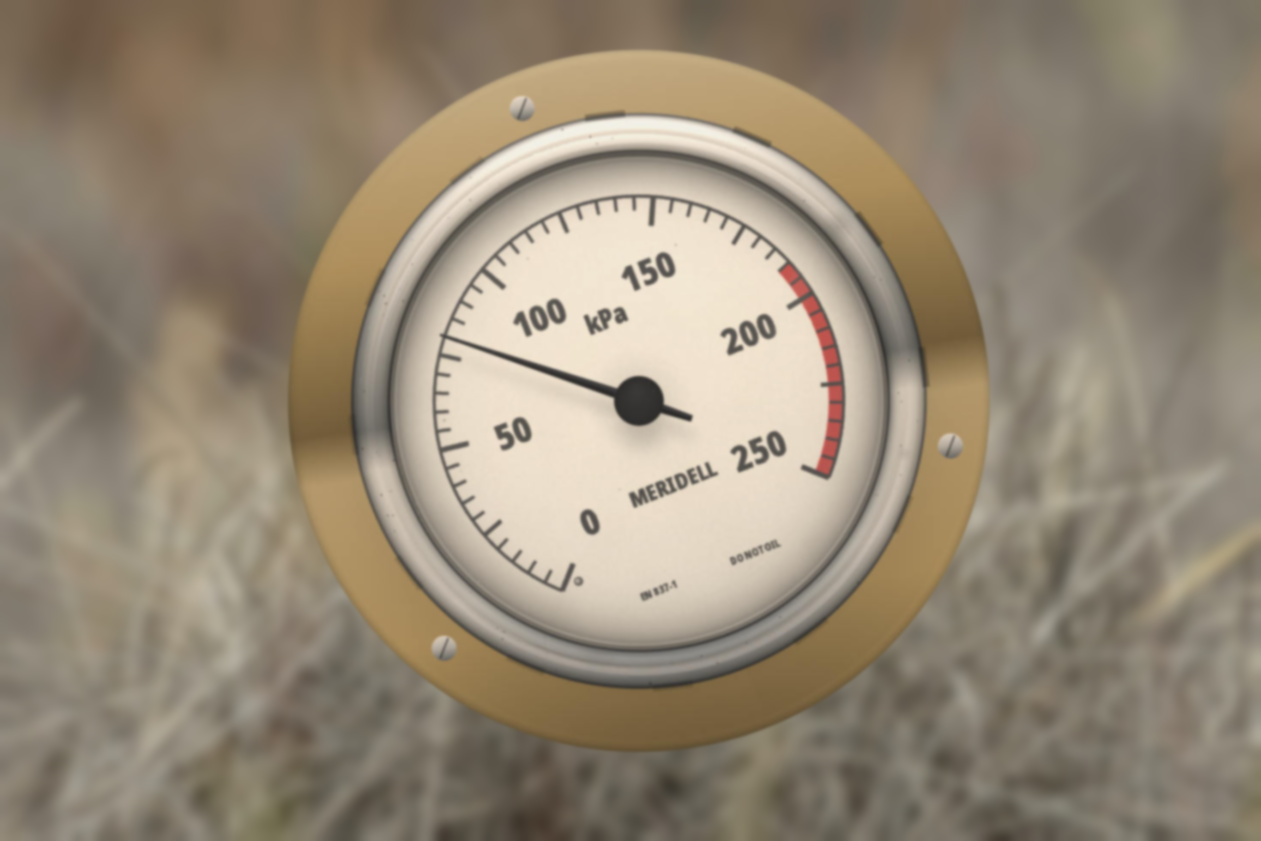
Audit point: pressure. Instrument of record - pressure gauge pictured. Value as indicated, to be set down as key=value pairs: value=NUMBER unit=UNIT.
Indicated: value=80 unit=kPa
